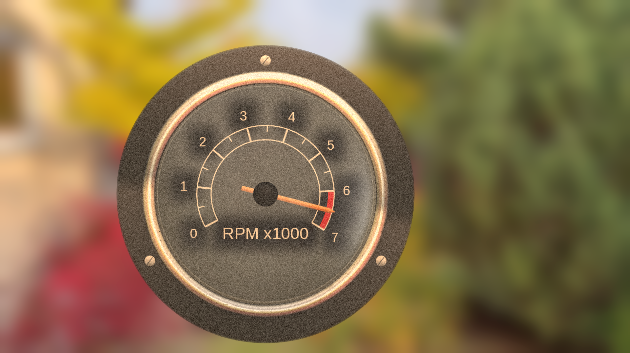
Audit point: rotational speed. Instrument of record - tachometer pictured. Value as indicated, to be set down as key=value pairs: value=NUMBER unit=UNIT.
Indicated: value=6500 unit=rpm
